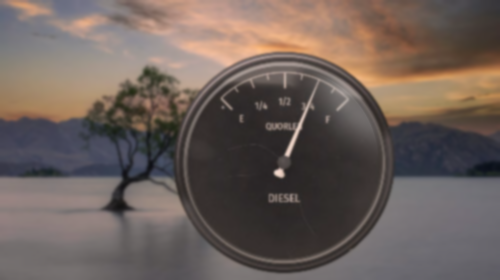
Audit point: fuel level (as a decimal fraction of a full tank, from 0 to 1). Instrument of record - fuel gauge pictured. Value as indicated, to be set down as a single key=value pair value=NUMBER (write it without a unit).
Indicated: value=0.75
